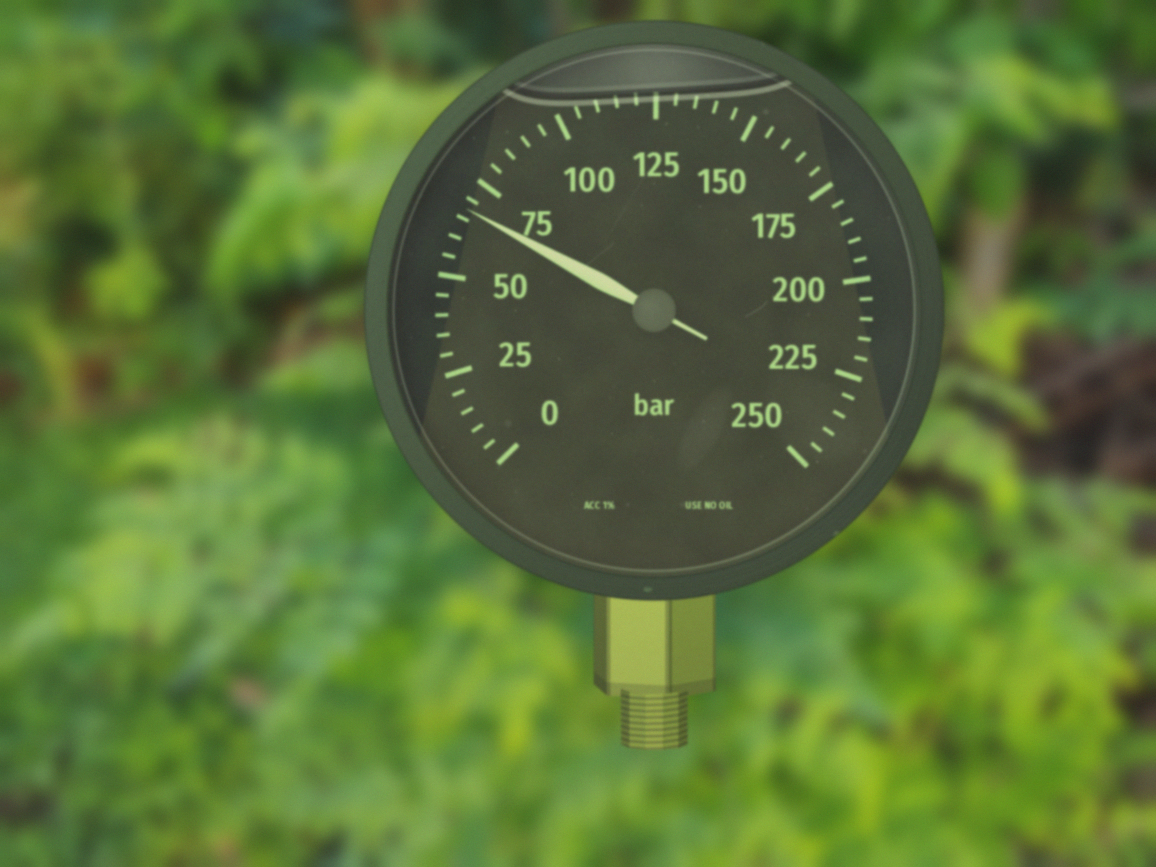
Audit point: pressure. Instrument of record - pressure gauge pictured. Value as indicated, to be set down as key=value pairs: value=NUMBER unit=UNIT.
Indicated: value=67.5 unit=bar
